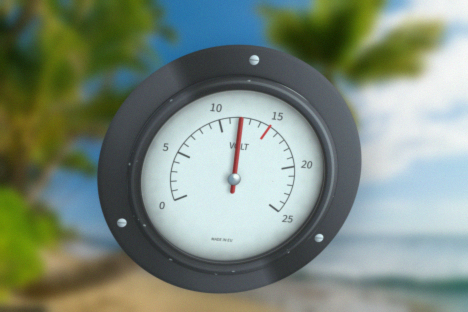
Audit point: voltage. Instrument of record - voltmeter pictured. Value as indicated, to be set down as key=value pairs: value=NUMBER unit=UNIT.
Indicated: value=12 unit=V
